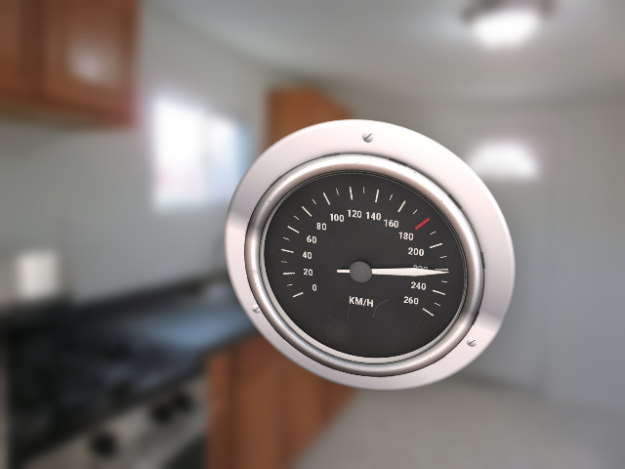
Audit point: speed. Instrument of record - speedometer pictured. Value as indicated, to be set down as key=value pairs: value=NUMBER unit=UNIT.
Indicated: value=220 unit=km/h
